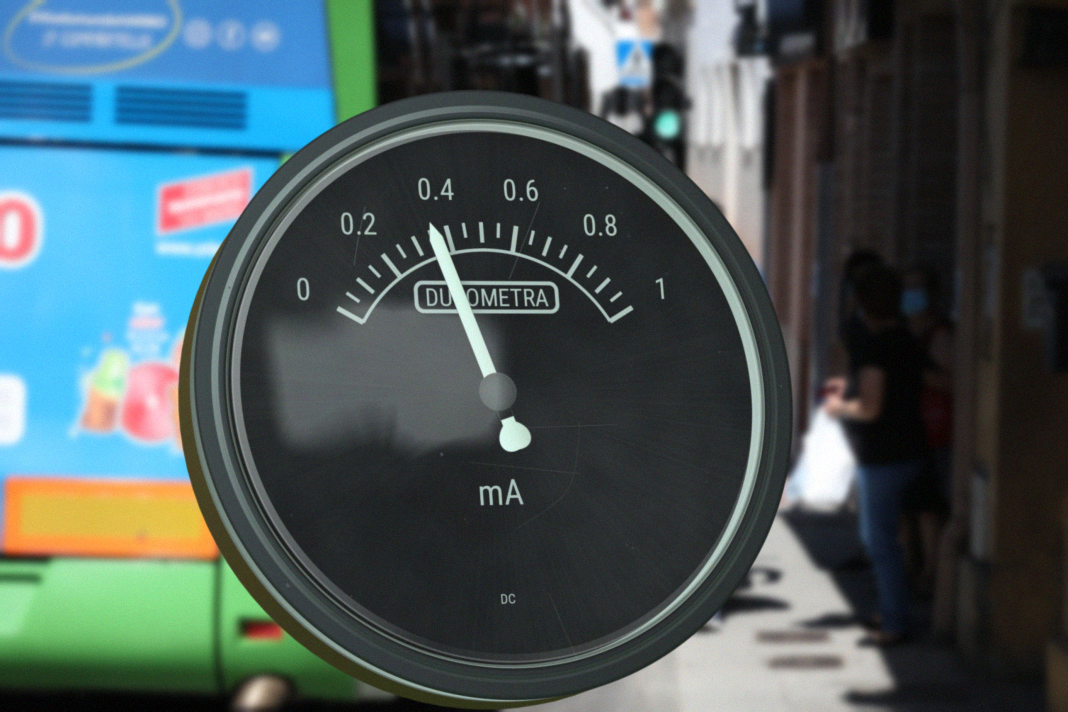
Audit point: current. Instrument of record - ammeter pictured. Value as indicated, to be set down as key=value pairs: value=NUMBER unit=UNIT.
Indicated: value=0.35 unit=mA
